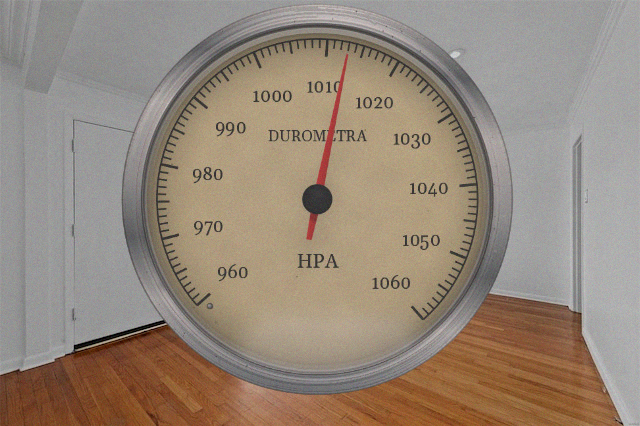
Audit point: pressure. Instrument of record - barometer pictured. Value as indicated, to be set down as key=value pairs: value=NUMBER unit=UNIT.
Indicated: value=1013 unit=hPa
